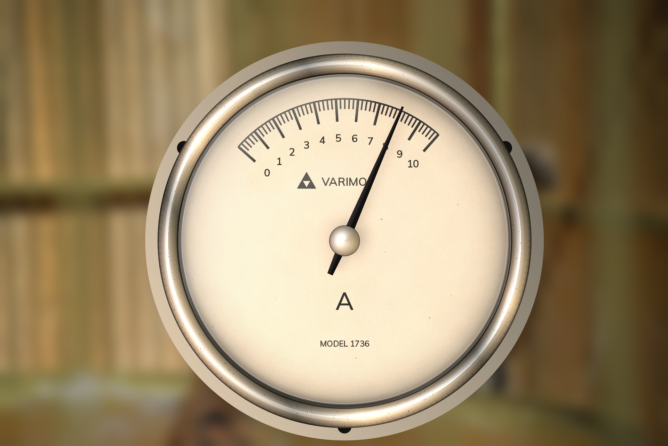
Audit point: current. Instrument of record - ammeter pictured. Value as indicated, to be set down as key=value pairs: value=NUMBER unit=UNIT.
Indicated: value=8 unit=A
